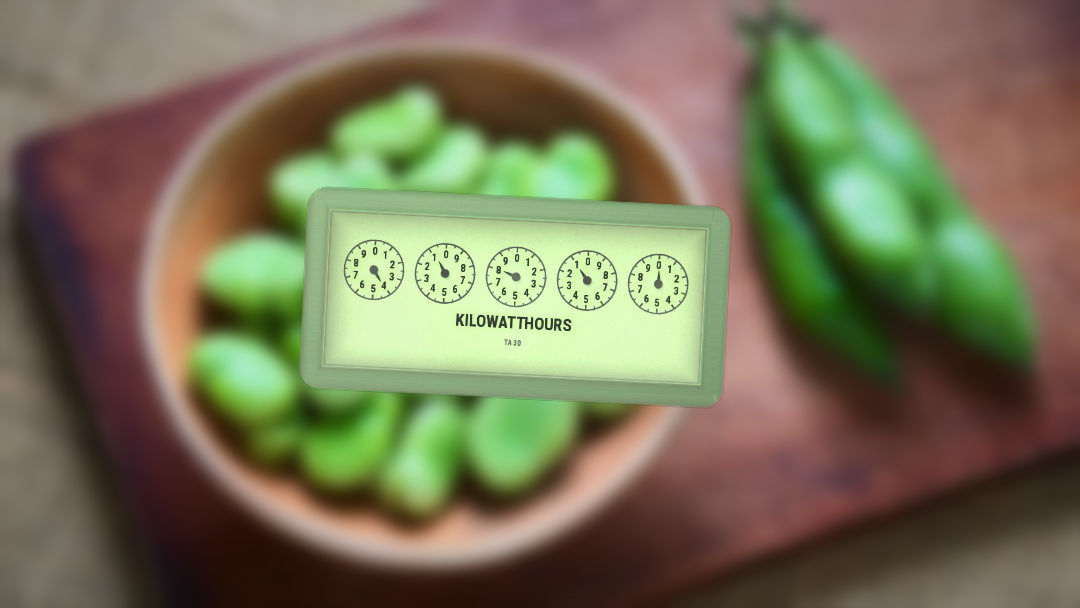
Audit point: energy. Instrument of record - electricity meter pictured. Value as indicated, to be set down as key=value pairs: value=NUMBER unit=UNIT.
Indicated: value=40810 unit=kWh
